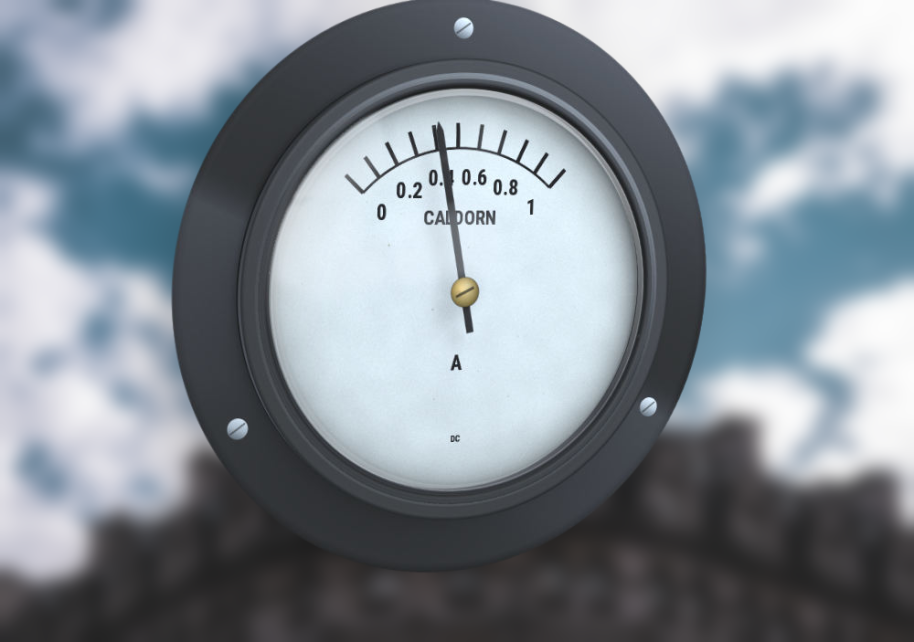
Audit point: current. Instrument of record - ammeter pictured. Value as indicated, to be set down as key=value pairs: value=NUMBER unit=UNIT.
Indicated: value=0.4 unit=A
